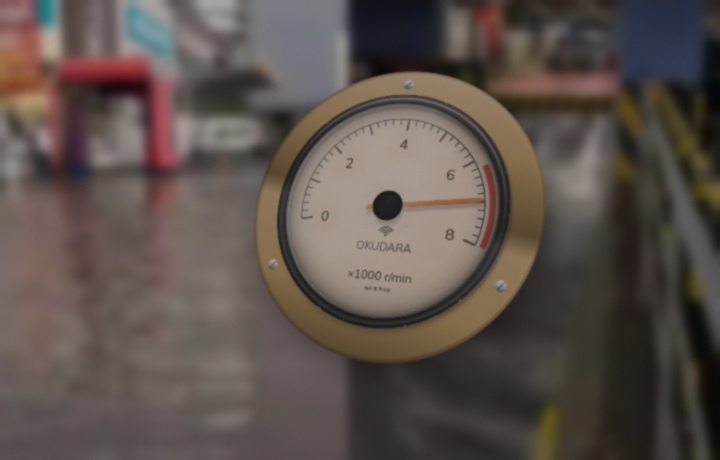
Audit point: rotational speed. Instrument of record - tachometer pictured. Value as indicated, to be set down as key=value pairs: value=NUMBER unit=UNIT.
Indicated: value=7000 unit=rpm
